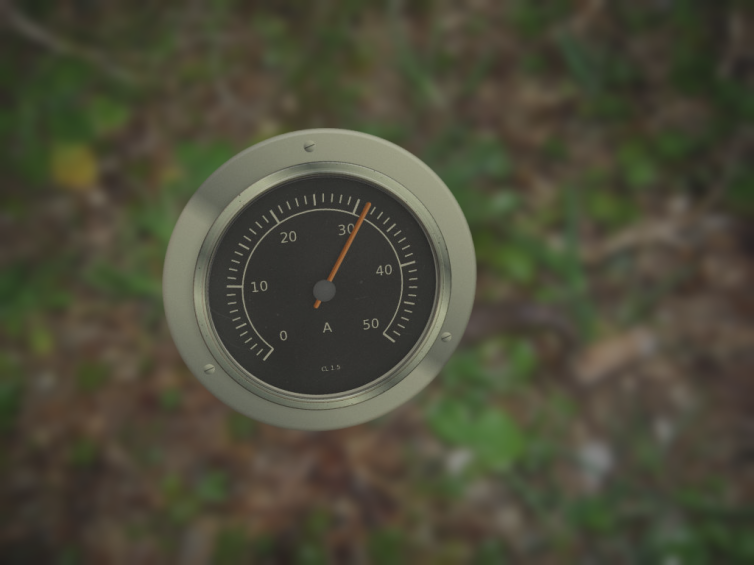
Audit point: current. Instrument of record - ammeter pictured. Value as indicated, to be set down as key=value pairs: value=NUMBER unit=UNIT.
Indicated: value=31 unit=A
